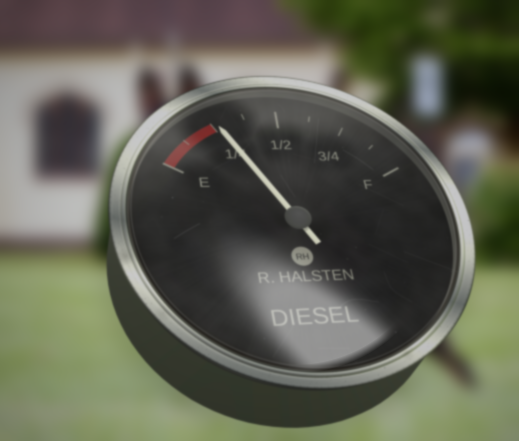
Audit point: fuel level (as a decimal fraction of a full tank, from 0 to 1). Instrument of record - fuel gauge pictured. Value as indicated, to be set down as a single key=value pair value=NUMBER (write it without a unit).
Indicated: value=0.25
